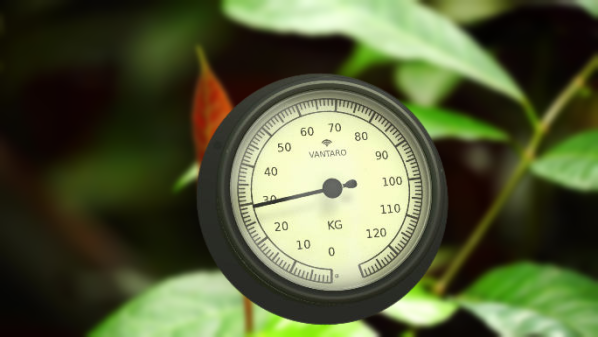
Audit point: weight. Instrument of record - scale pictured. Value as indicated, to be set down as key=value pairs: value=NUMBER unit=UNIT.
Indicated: value=29 unit=kg
